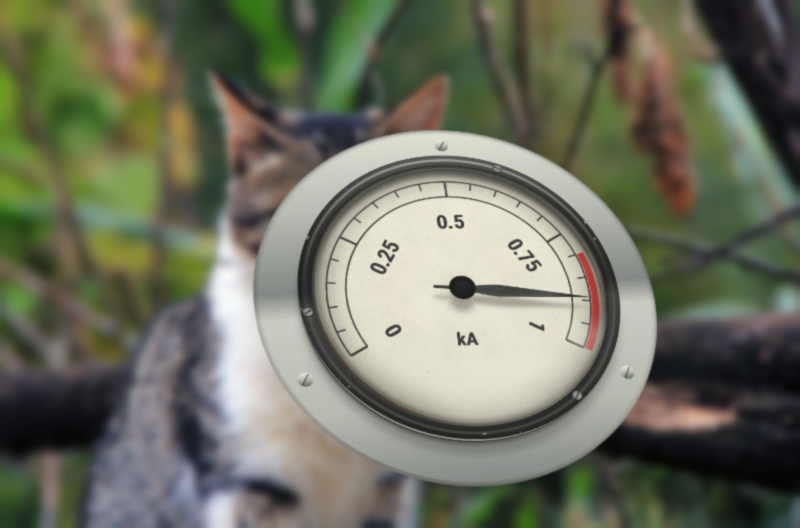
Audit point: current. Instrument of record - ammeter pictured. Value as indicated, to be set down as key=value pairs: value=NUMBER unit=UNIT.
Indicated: value=0.9 unit=kA
